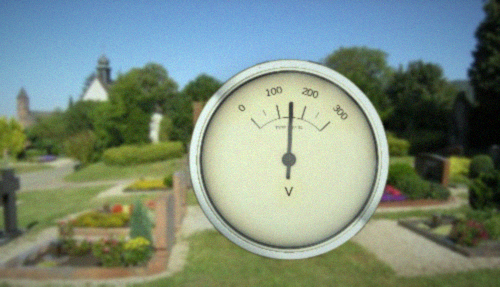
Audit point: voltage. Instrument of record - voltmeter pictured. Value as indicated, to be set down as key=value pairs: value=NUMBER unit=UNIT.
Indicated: value=150 unit=V
